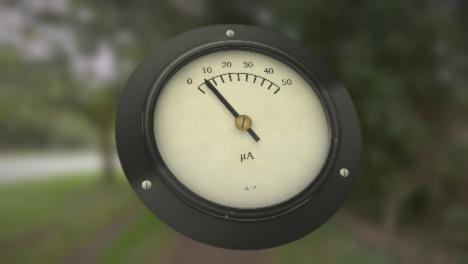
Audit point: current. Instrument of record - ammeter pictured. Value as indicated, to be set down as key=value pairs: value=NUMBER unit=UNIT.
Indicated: value=5 unit=µA
